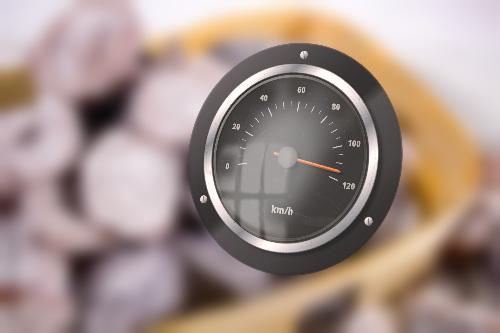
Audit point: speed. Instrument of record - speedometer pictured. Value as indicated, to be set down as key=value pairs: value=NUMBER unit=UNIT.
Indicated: value=115 unit=km/h
